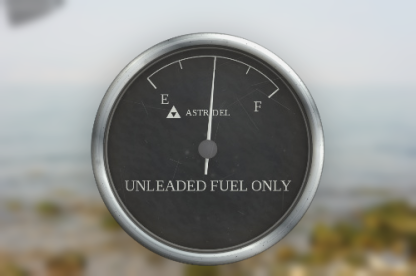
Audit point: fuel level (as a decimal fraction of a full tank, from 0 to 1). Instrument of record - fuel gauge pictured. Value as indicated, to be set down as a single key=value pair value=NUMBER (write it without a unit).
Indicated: value=0.5
